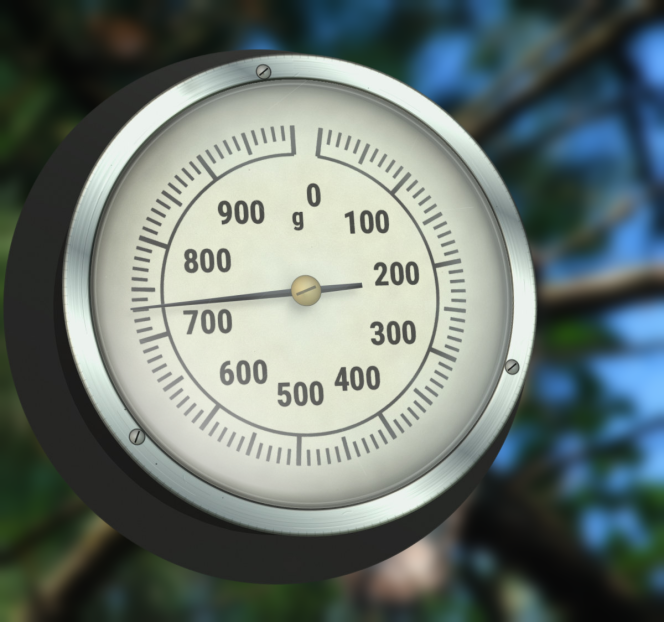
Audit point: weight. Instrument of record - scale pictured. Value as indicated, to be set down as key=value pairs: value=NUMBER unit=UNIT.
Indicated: value=730 unit=g
